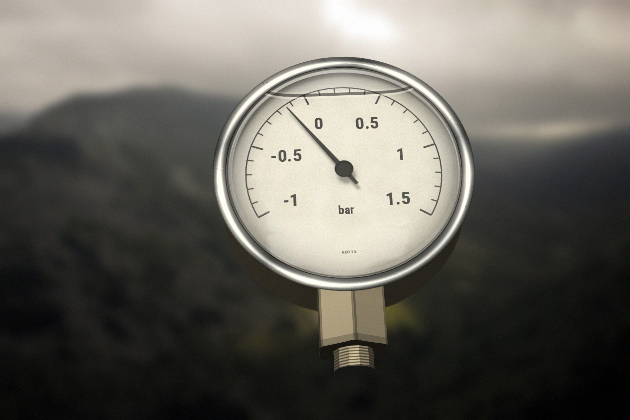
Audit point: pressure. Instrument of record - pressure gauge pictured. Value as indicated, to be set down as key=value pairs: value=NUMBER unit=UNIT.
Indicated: value=-0.15 unit=bar
